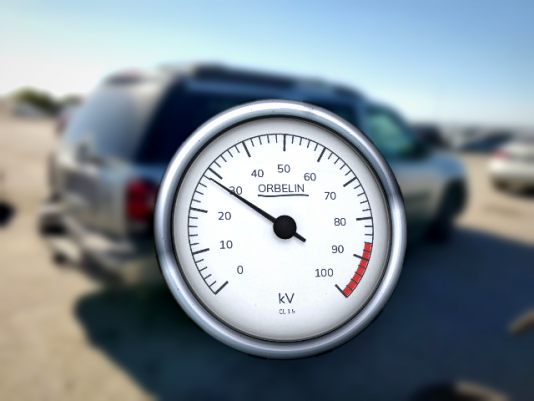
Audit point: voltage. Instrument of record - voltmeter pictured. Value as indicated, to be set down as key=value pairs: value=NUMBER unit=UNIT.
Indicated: value=28 unit=kV
